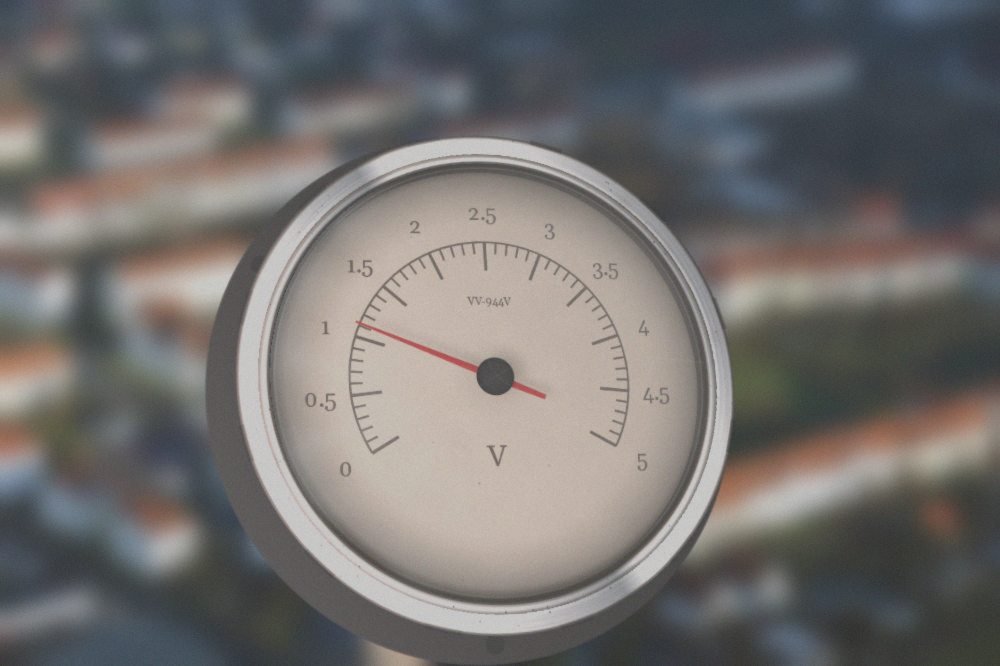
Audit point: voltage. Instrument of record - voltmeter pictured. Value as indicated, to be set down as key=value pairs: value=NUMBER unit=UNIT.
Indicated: value=1.1 unit=V
